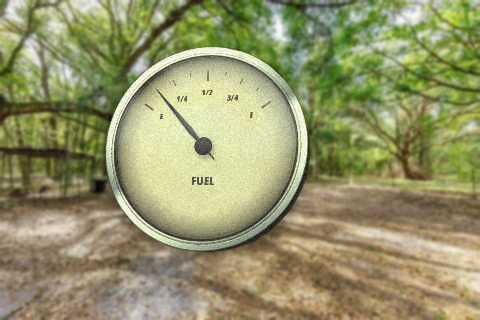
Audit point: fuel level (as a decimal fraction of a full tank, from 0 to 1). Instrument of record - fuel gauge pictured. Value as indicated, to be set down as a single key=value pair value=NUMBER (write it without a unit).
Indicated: value=0.125
